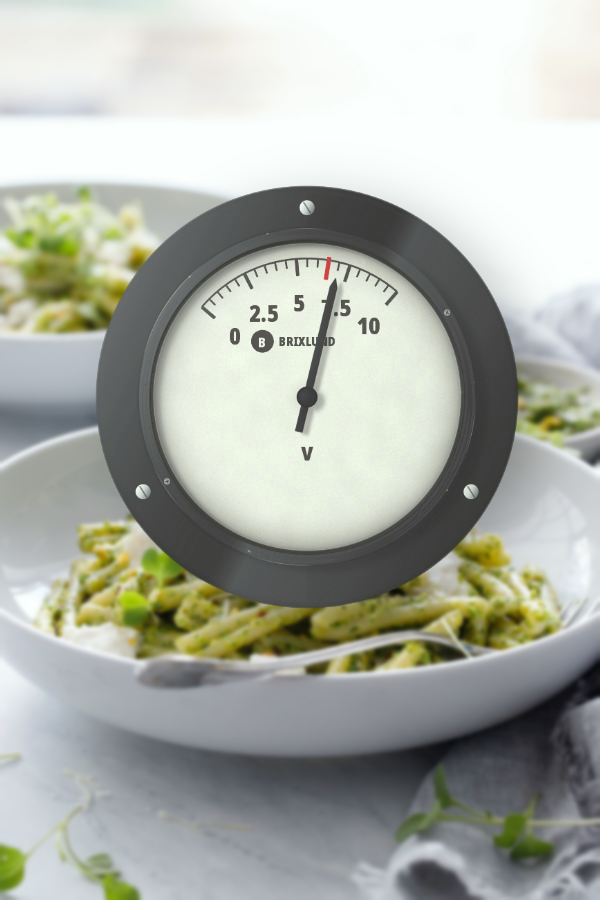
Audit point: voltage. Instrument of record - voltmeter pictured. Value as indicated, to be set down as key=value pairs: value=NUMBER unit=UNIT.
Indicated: value=7 unit=V
